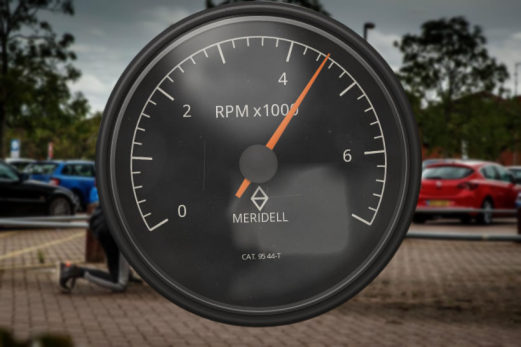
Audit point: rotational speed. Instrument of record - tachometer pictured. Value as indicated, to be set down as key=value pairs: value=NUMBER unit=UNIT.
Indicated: value=4500 unit=rpm
